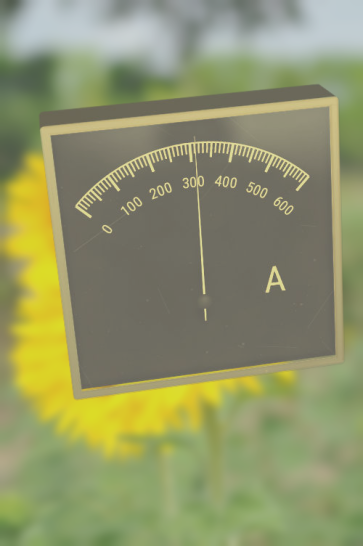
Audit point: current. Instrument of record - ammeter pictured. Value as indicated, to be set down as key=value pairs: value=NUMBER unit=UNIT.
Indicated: value=310 unit=A
